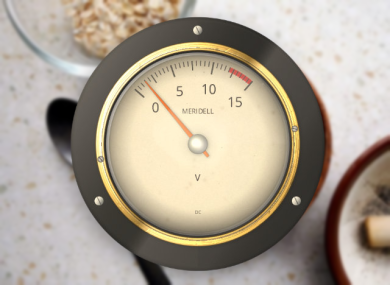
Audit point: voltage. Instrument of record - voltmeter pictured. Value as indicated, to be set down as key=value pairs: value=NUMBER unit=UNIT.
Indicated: value=1.5 unit=V
